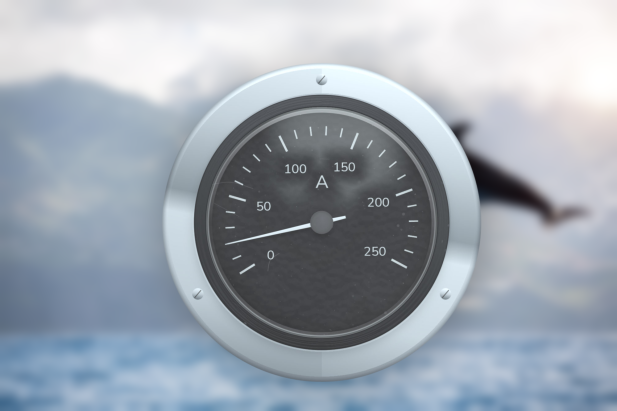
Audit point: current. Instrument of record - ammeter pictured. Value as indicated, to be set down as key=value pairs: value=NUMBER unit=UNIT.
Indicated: value=20 unit=A
